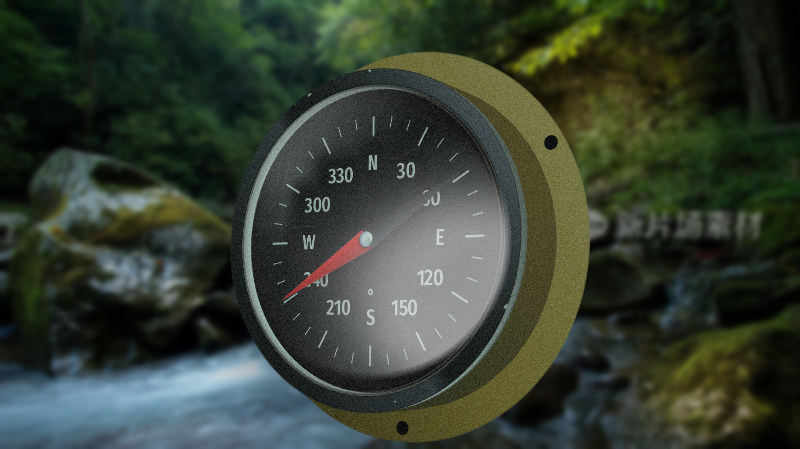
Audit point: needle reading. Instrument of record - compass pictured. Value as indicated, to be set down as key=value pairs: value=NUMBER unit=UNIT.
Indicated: value=240 unit=°
